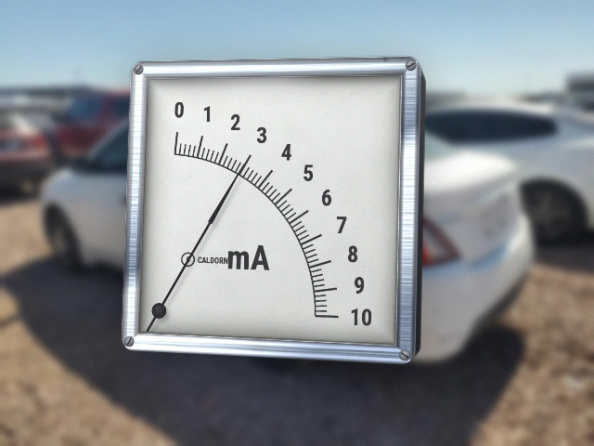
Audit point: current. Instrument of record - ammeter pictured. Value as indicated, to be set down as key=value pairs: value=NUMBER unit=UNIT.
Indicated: value=3 unit=mA
